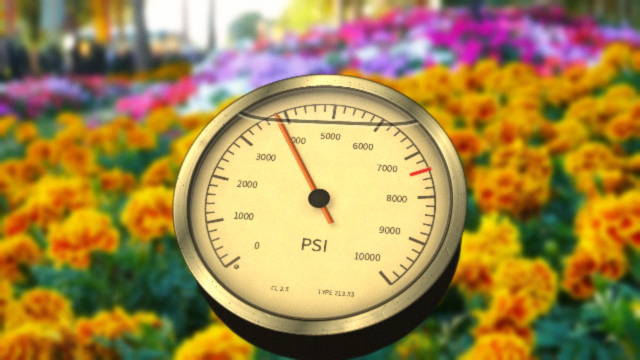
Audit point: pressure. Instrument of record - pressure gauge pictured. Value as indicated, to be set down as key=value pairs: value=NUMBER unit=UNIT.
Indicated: value=3800 unit=psi
